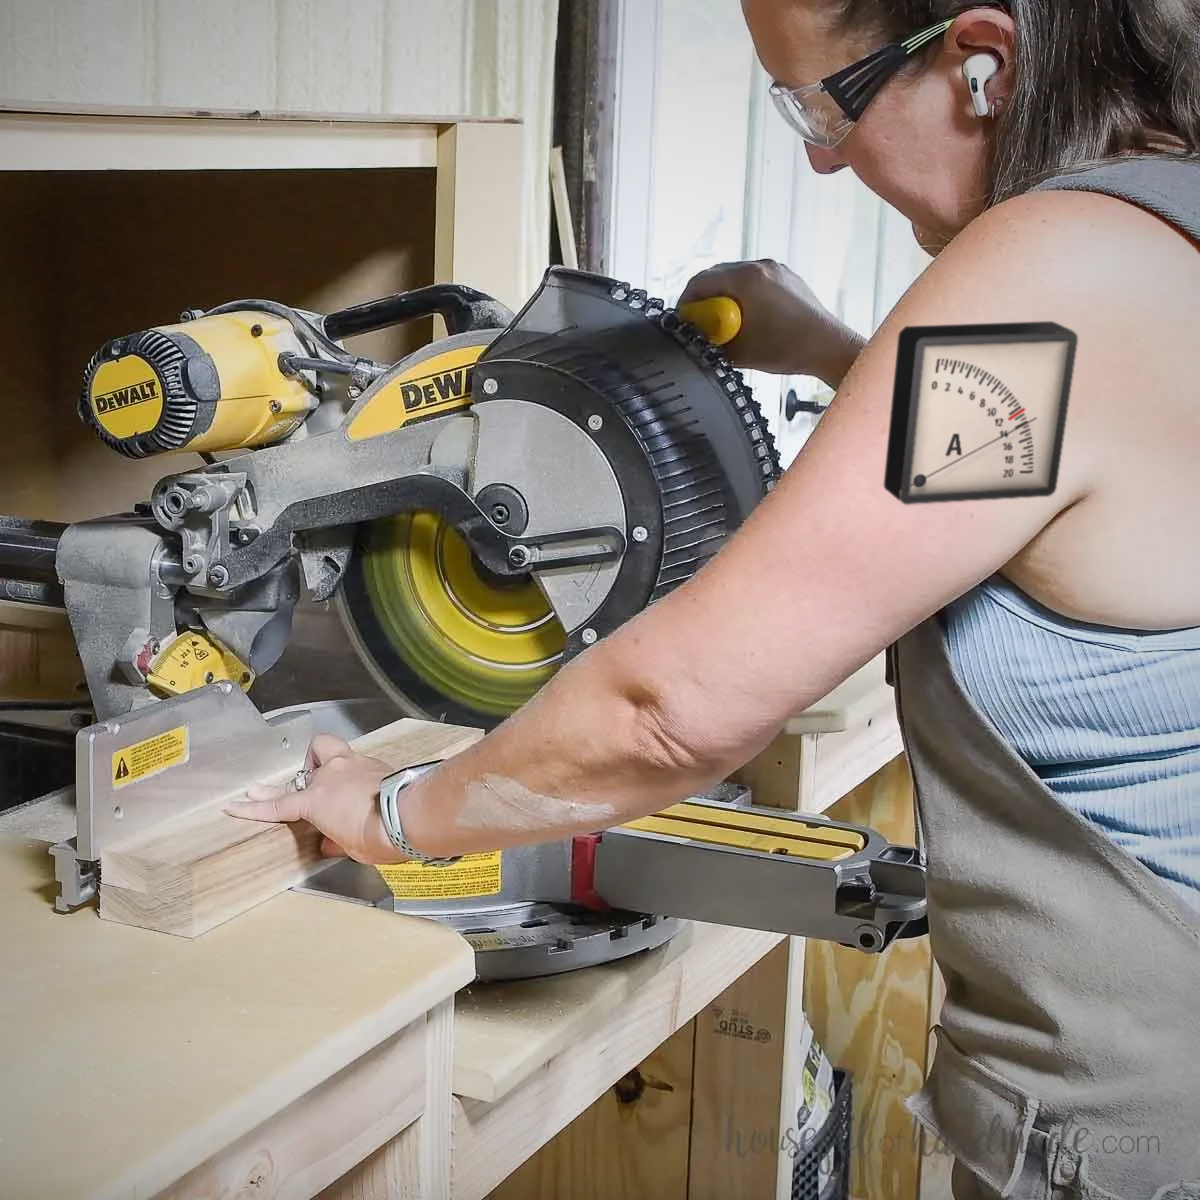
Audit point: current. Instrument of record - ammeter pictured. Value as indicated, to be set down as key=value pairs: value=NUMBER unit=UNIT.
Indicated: value=14 unit=A
